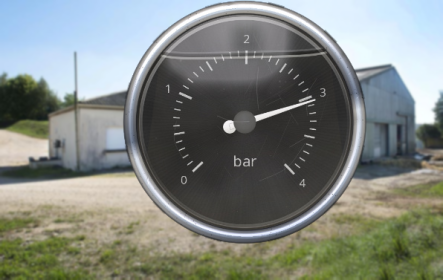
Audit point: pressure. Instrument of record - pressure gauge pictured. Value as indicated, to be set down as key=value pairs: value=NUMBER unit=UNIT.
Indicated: value=3.05 unit=bar
